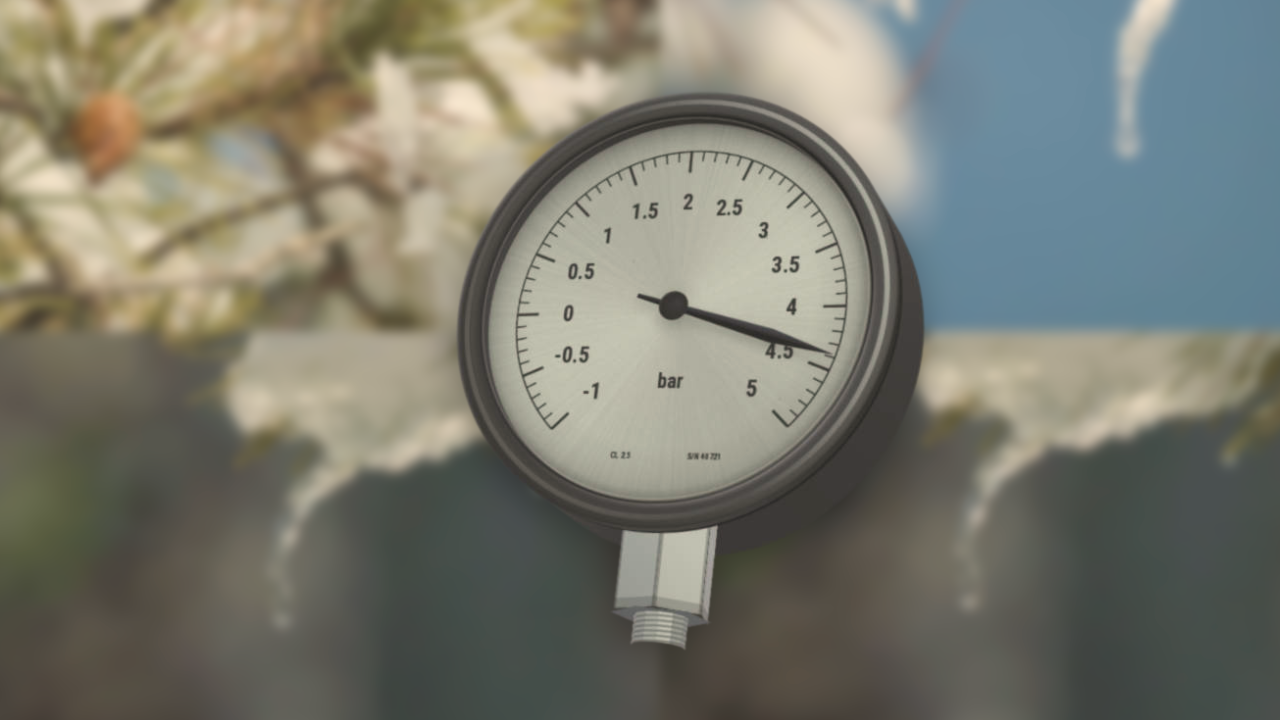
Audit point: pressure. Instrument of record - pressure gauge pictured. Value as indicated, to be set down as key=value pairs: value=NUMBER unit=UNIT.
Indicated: value=4.4 unit=bar
